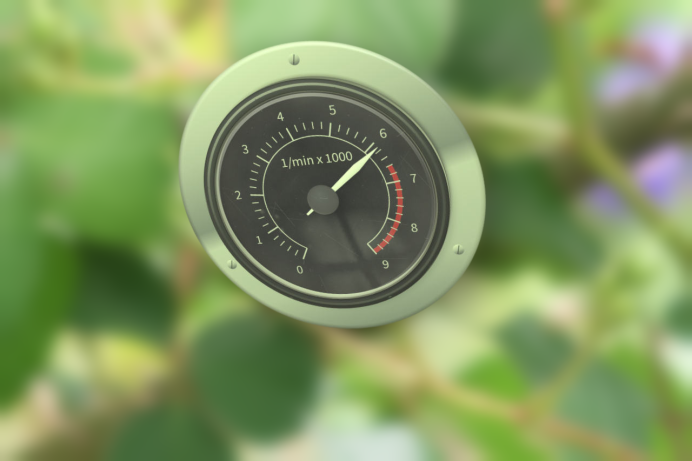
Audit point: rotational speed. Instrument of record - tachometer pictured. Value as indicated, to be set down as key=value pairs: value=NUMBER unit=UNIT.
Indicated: value=6100 unit=rpm
